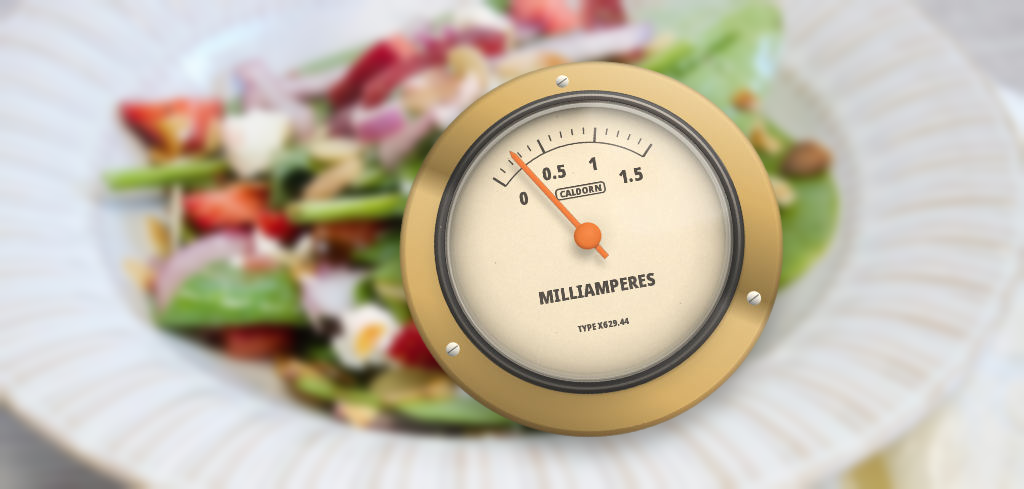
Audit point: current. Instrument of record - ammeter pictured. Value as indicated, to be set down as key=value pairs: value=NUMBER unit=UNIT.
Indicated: value=0.25 unit=mA
